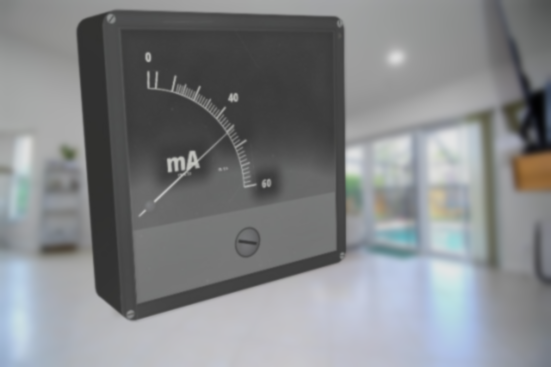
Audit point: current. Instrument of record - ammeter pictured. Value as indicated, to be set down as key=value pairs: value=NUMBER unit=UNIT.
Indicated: value=45 unit=mA
